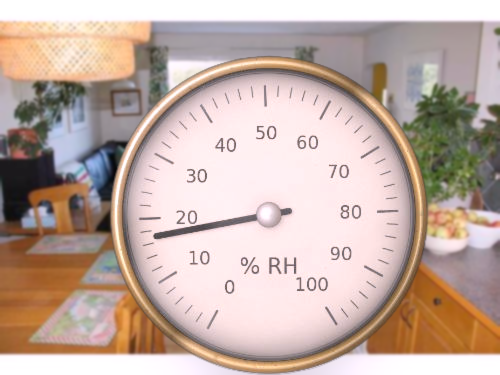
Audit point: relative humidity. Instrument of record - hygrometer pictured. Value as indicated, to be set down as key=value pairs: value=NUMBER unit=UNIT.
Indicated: value=17 unit=%
